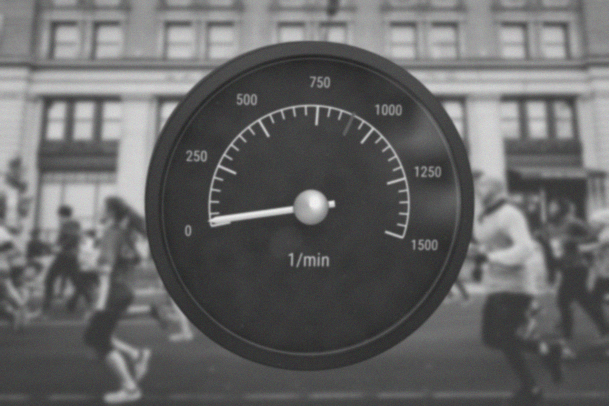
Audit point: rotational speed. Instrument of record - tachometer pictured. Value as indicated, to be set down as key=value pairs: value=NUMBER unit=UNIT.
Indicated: value=25 unit=rpm
